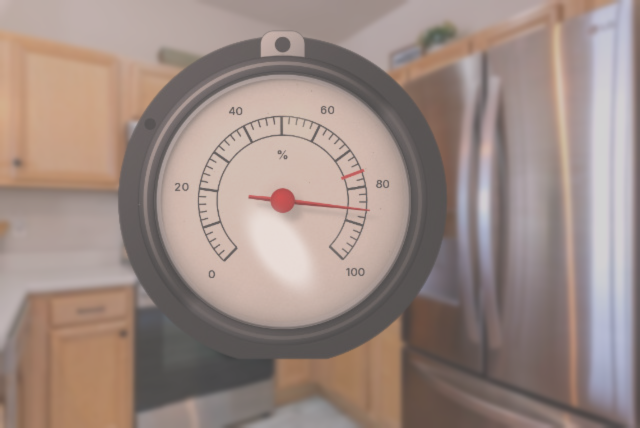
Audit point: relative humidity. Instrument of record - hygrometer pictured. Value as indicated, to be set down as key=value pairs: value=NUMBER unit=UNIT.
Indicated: value=86 unit=%
